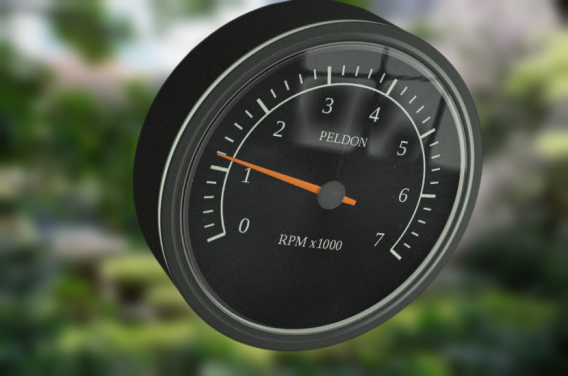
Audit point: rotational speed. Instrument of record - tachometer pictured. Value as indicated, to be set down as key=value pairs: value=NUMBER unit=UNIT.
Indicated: value=1200 unit=rpm
